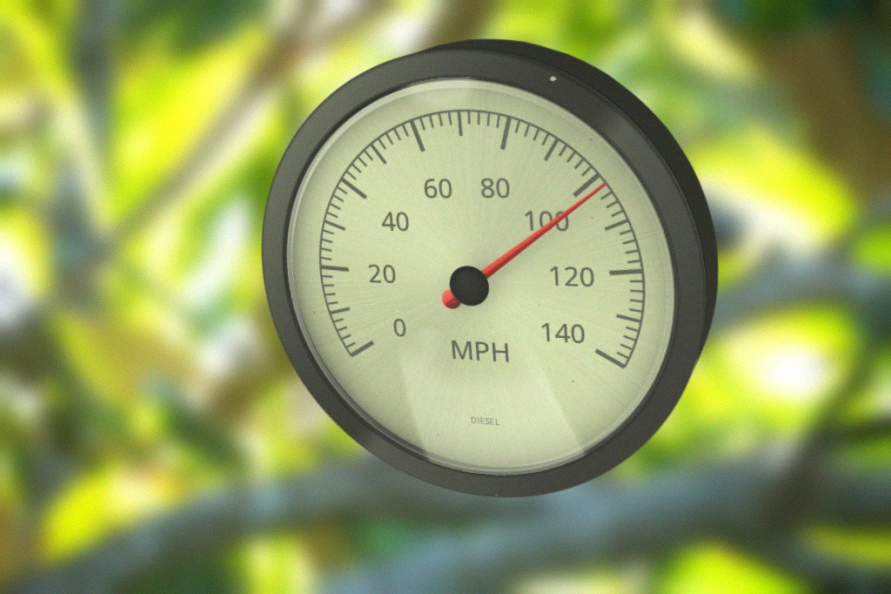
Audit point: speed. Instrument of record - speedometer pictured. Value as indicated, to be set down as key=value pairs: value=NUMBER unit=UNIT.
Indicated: value=102 unit=mph
